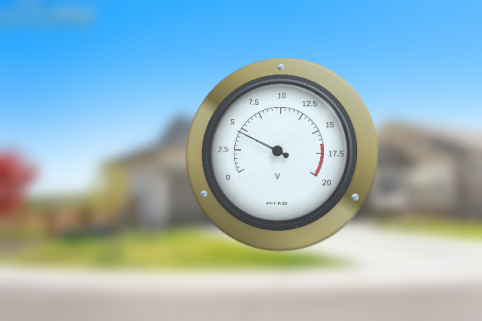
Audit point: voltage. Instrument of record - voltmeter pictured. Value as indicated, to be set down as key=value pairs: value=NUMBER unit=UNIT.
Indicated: value=4.5 unit=V
